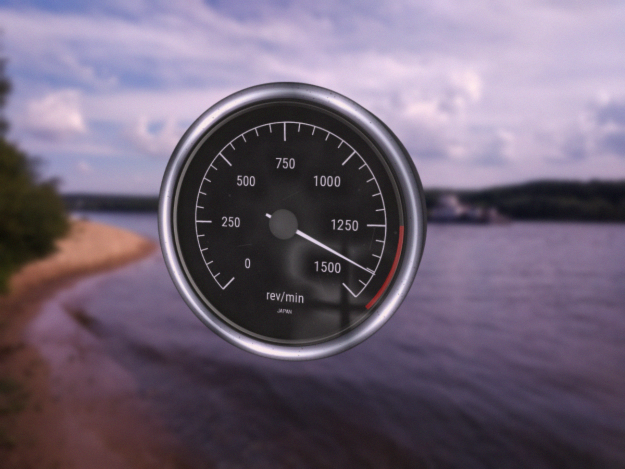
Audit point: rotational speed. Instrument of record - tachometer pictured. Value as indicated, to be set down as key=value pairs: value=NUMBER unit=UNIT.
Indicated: value=1400 unit=rpm
